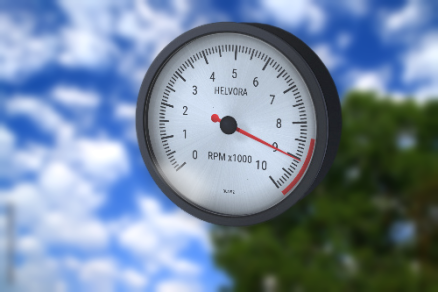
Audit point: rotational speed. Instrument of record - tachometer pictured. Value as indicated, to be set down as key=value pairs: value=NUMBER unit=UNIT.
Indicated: value=9000 unit=rpm
